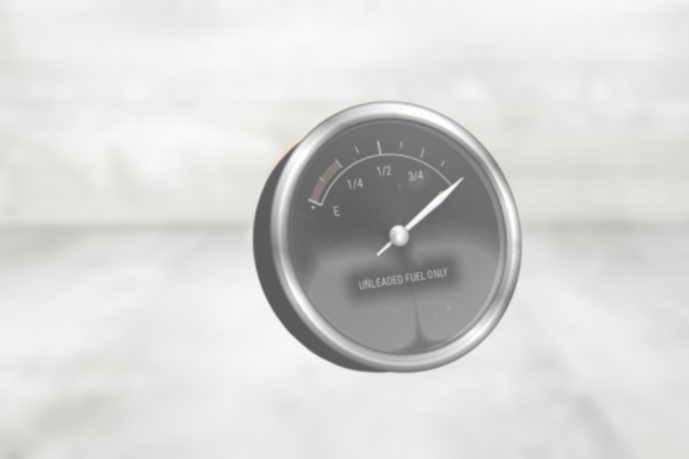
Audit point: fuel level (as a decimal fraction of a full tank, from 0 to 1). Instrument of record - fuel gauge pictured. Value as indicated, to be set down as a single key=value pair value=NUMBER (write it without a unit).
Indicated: value=1
